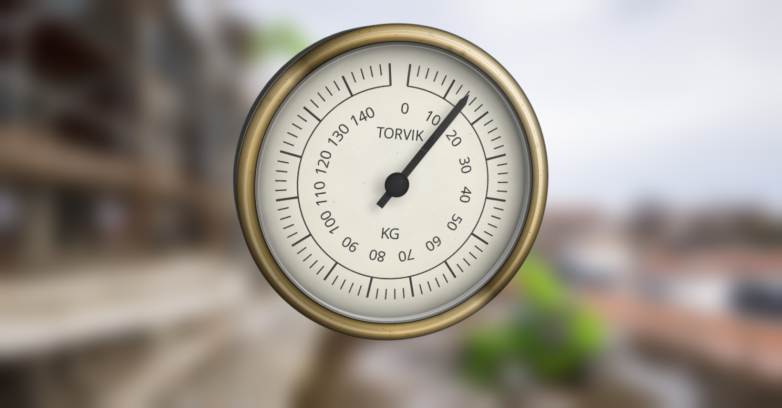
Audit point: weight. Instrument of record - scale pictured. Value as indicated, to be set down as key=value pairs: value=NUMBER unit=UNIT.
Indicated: value=14 unit=kg
